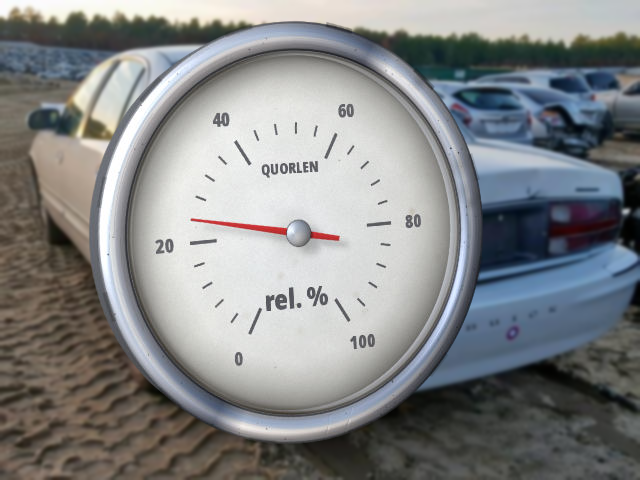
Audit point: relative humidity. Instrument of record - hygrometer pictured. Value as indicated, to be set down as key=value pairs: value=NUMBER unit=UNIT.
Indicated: value=24 unit=%
